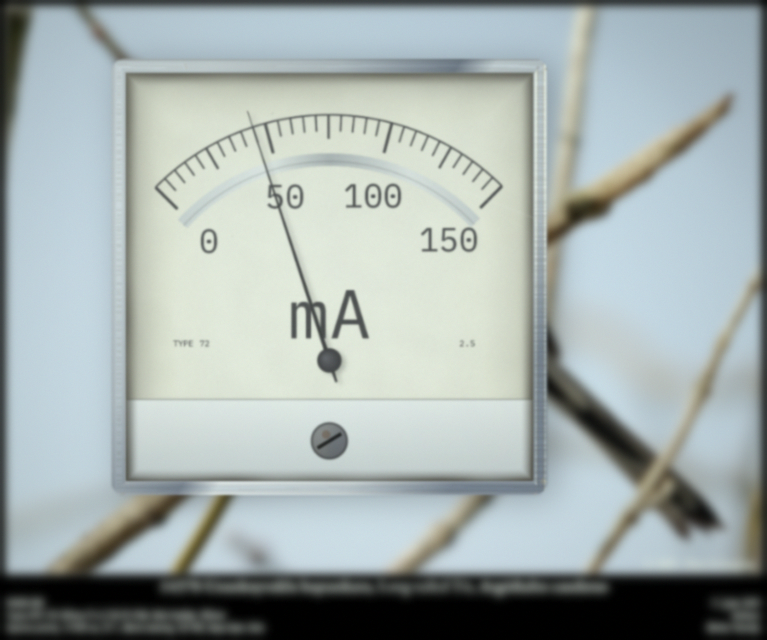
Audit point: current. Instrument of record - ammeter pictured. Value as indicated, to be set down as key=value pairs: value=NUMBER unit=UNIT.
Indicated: value=45 unit=mA
